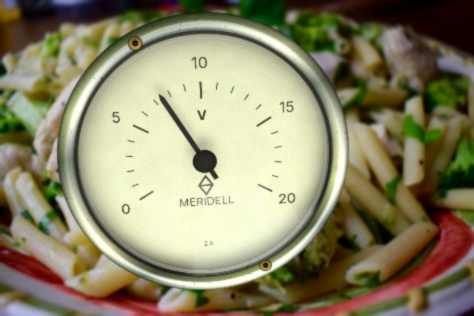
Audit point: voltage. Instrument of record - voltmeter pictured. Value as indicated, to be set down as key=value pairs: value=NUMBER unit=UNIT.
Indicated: value=7.5 unit=V
